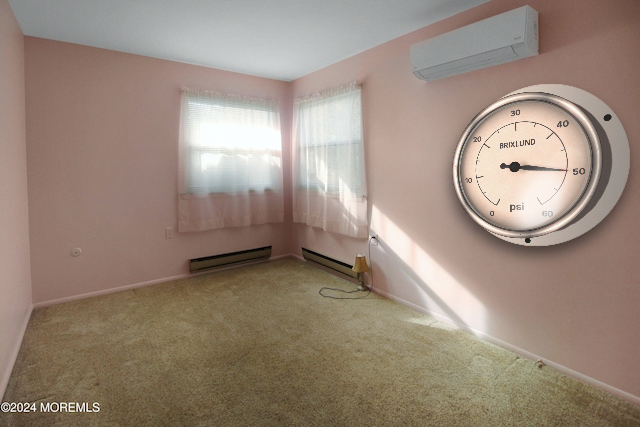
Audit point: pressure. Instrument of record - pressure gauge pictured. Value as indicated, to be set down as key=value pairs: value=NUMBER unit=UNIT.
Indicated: value=50 unit=psi
